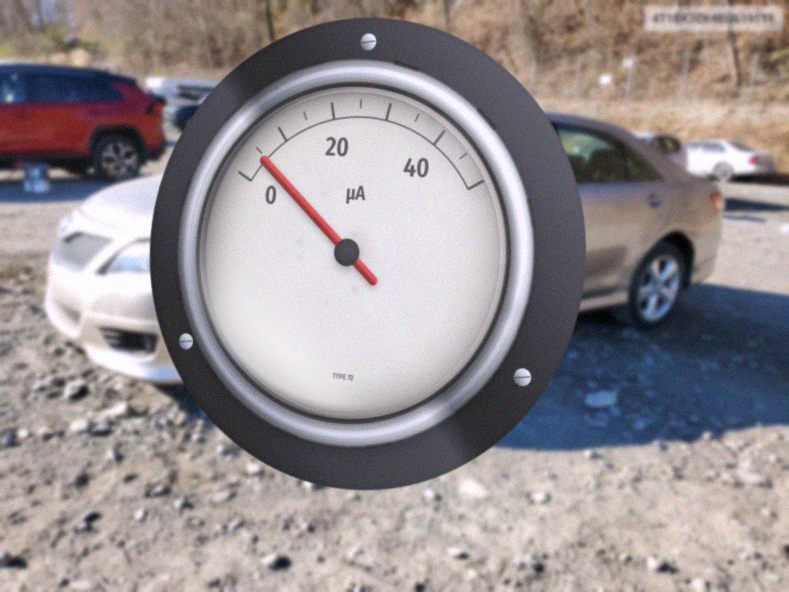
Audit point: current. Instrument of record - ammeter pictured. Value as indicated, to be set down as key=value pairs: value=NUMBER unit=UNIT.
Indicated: value=5 unit=µA
